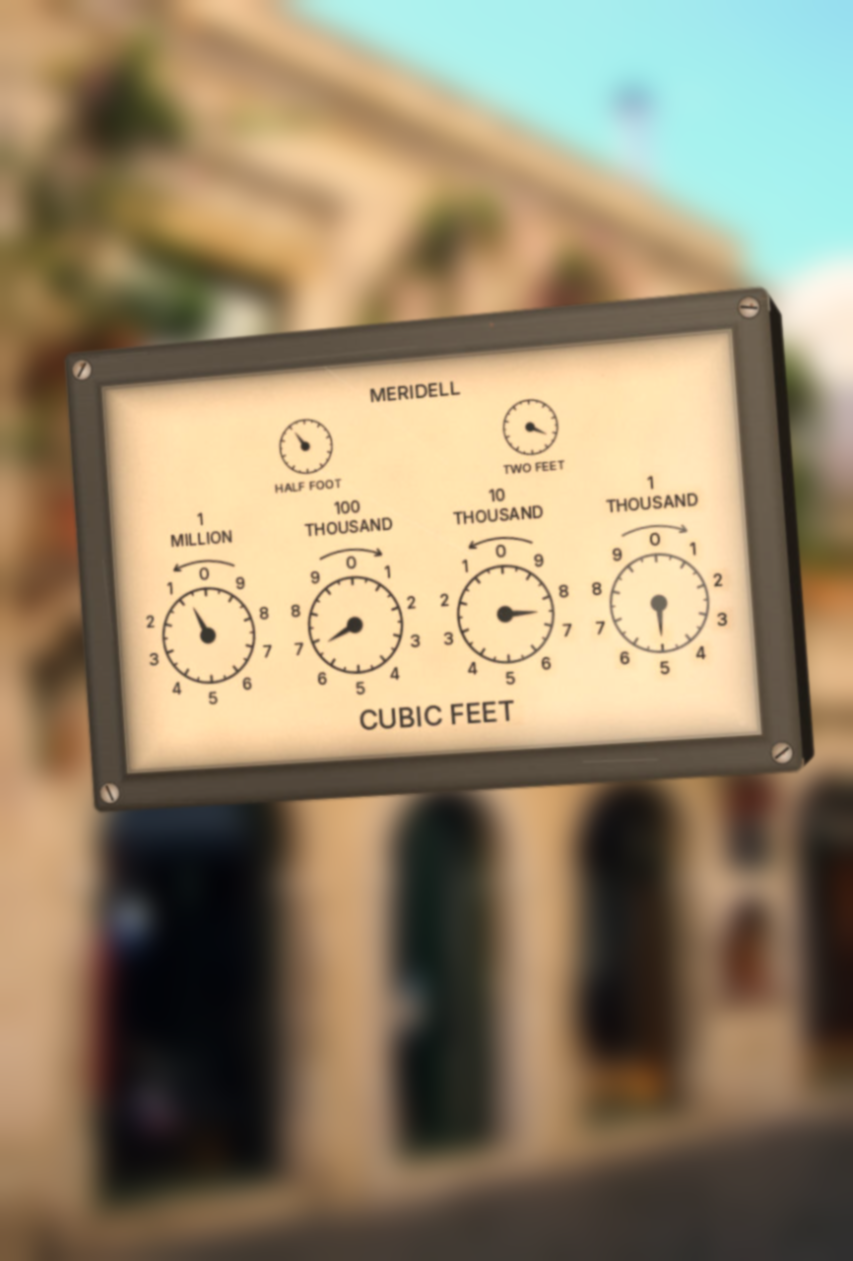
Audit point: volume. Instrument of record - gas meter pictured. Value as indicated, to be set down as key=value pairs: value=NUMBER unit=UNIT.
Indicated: value=67500 unit=ft³
